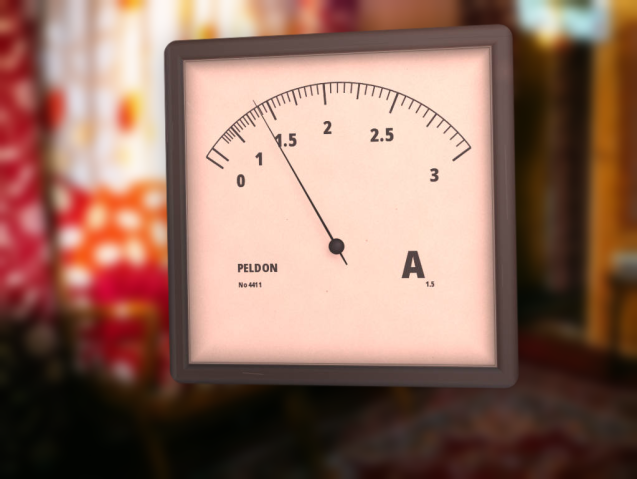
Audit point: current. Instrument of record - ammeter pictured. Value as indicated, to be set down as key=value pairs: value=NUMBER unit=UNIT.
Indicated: value=1.4 unit=A
